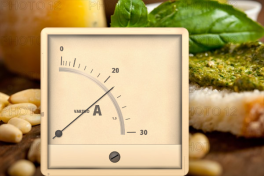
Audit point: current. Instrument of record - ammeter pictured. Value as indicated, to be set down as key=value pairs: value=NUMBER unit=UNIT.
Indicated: value=22 unit=A
